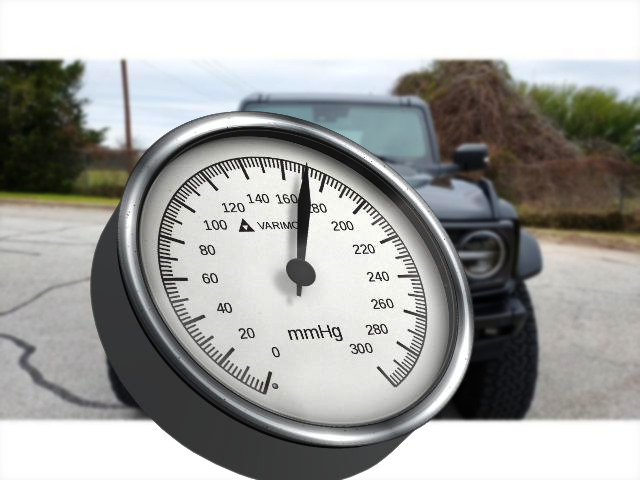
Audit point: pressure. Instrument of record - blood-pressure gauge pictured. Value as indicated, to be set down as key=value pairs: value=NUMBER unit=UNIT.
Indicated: value=170 unit=mmHg
